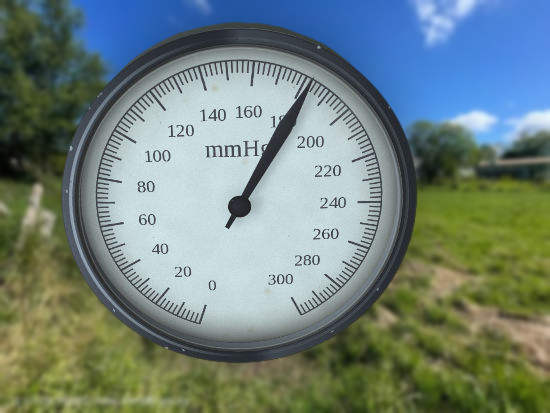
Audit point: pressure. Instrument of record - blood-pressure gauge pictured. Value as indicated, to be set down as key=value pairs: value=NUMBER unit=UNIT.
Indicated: value=182 unit=mmHg
